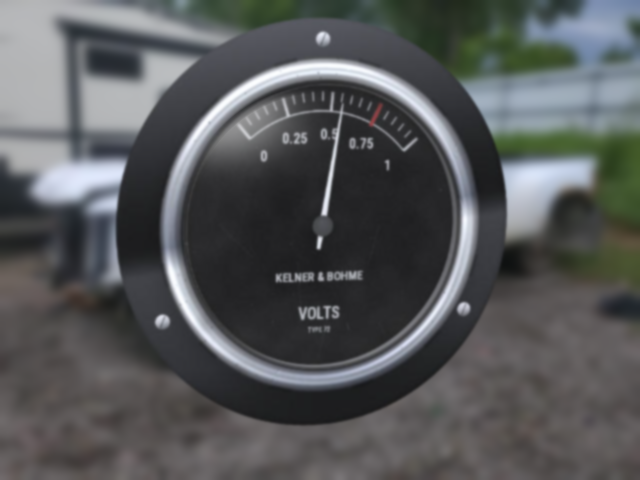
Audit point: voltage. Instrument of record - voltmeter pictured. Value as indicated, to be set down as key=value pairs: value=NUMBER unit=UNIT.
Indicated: value=0.55 unit=V
